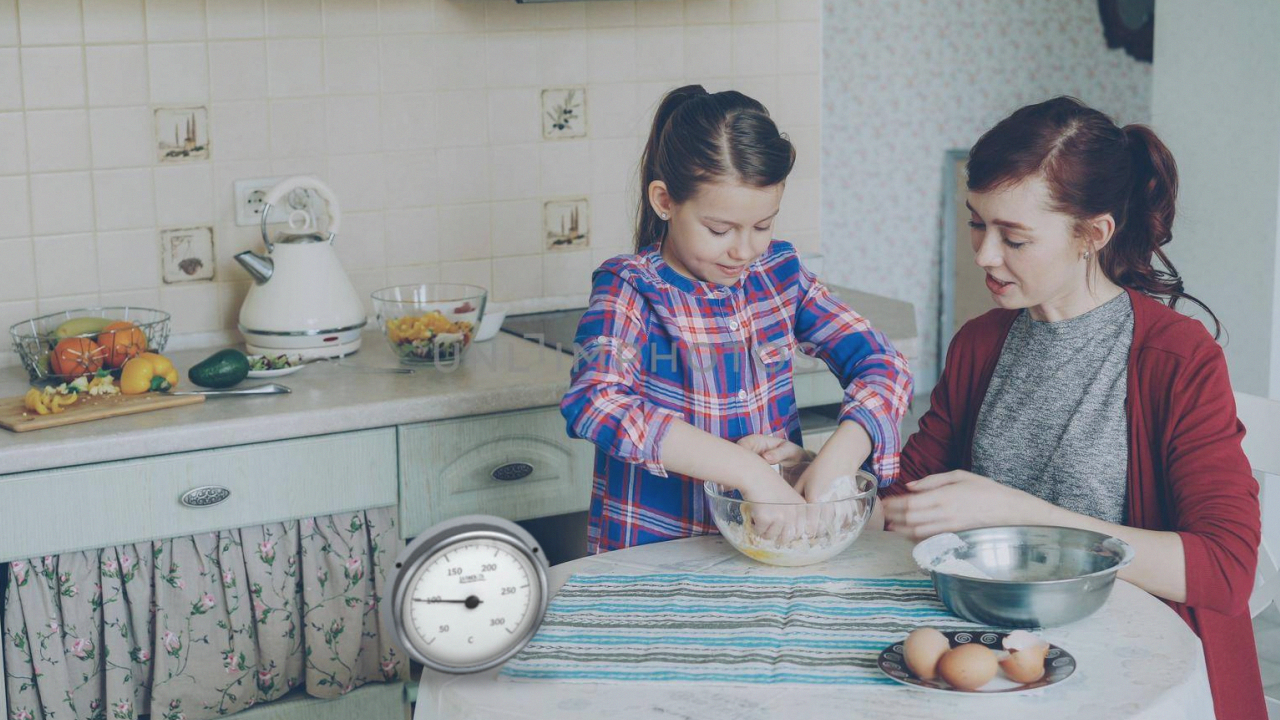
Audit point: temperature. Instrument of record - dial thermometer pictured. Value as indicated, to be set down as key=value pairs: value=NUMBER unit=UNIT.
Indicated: value=100 unit=°C
